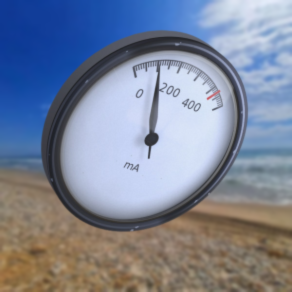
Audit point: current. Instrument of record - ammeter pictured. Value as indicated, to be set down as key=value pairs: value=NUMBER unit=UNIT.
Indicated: value=100 unit=mA
